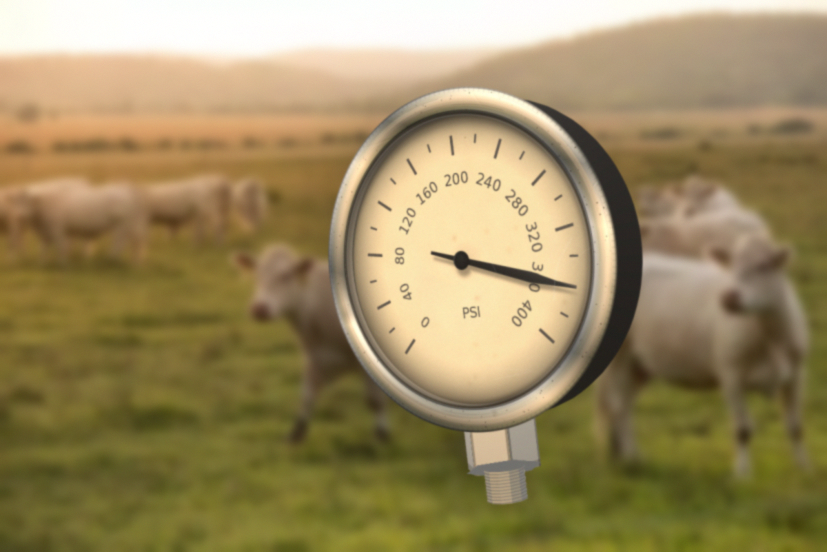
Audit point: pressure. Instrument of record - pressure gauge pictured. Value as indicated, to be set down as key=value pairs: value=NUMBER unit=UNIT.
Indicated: value=360 unit=psi
